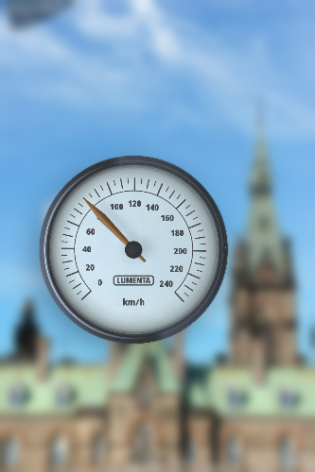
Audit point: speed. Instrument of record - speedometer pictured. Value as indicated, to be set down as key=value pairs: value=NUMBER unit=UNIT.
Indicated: value=80 unit=km/h
